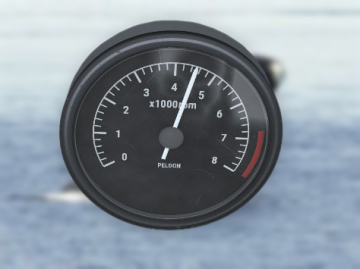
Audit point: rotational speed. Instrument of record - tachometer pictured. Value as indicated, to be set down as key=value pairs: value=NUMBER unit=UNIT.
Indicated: value=4500 unit=rpm
